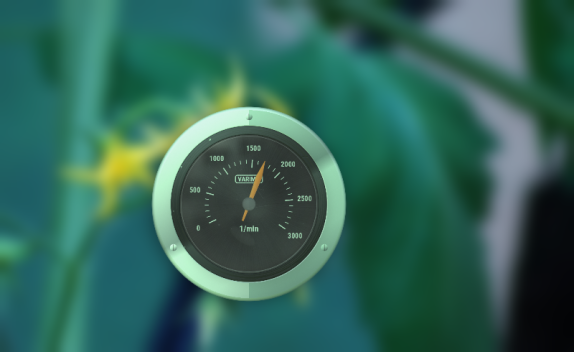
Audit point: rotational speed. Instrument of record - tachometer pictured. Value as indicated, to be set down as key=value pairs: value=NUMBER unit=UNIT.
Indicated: value=1700 unit=rpm
